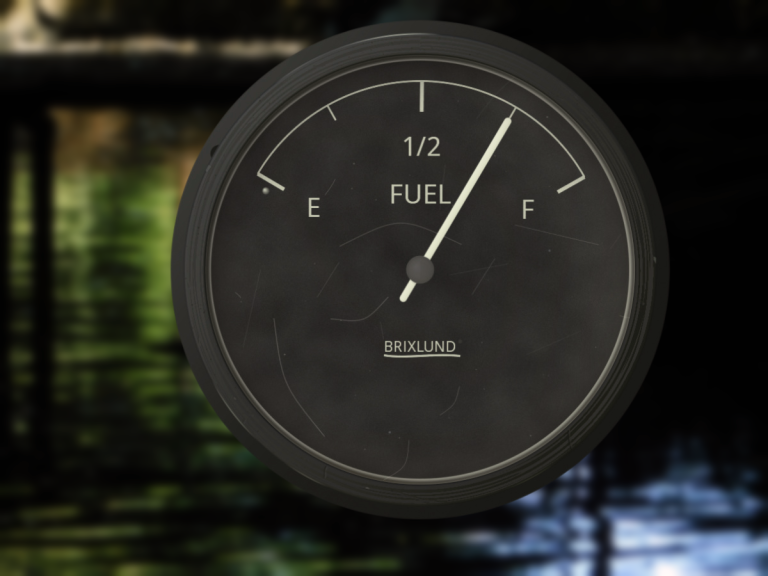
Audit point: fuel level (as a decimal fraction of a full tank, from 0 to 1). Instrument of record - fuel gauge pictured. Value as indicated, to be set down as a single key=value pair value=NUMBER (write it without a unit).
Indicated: value=0.75
